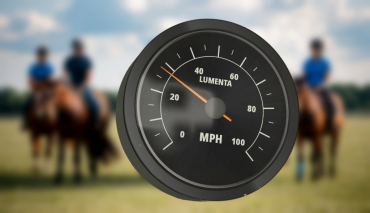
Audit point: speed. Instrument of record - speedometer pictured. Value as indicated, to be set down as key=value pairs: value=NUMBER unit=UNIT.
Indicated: value=27.5 unit=mph
